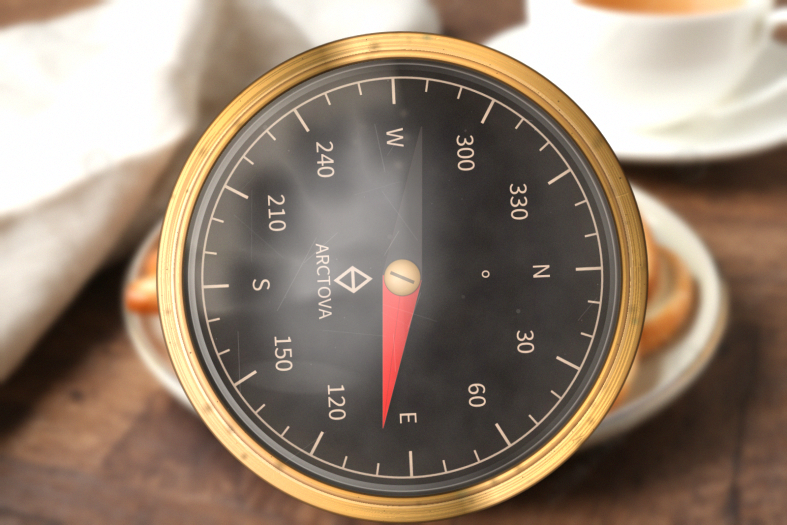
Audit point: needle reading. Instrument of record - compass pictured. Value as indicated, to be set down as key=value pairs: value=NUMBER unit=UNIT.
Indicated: value=100 unit=°
